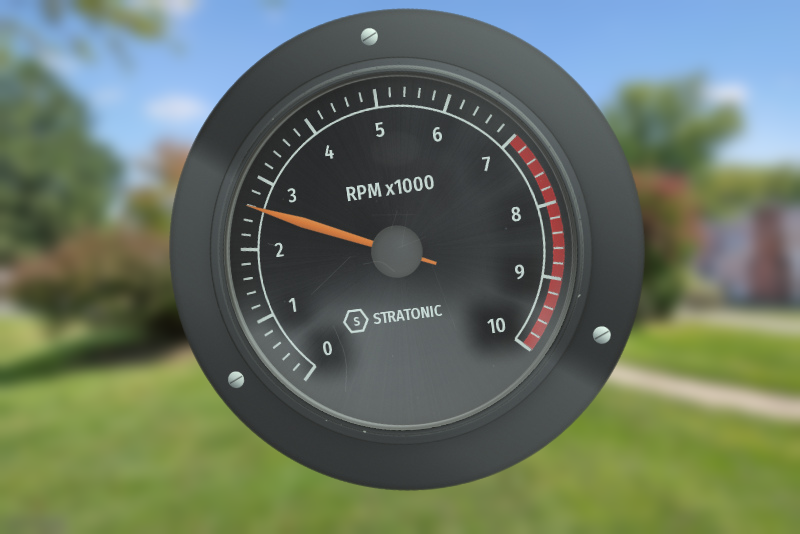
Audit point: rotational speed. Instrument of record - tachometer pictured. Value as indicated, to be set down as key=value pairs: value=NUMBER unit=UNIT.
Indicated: value=2600 unit=rpm
